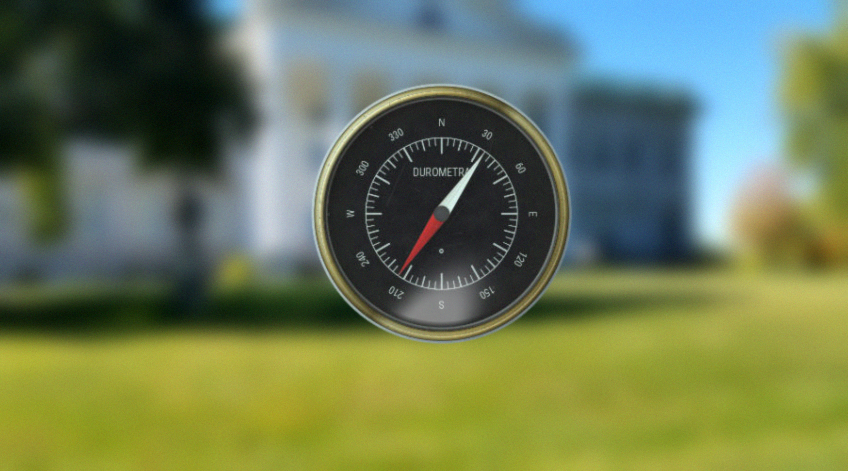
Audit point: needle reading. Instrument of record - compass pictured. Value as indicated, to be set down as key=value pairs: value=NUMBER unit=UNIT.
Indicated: value=215 unit=°
